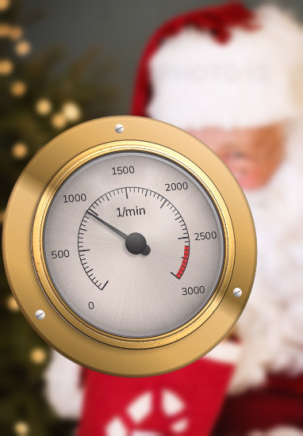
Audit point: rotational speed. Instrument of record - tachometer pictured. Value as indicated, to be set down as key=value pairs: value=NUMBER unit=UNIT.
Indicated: value=950 unit=rpm
